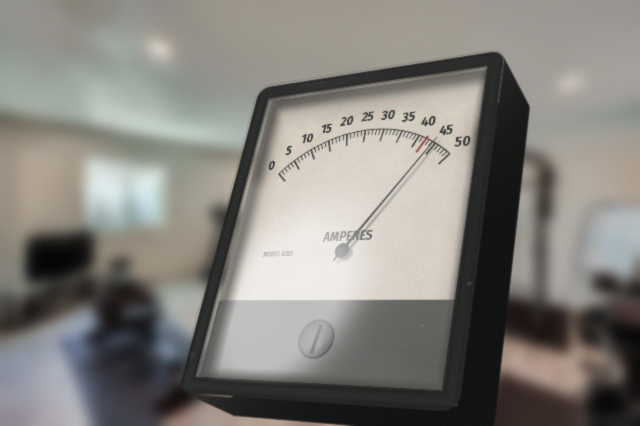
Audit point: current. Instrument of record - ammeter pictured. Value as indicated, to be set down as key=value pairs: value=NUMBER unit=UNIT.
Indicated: value=45 unit=A
